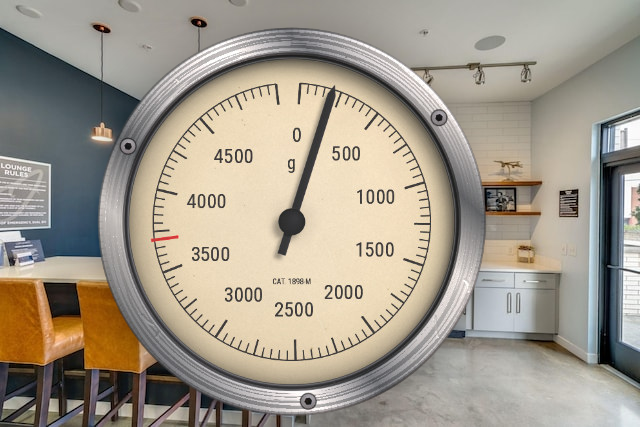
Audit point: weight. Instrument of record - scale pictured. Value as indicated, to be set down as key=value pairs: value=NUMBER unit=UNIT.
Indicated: value=200 unit=g
